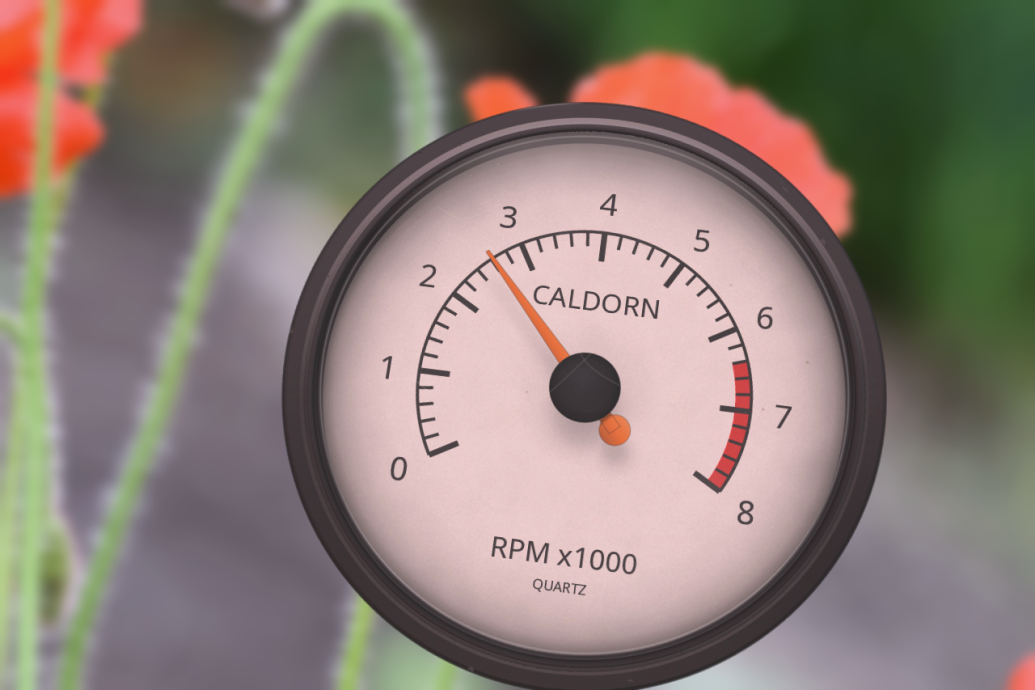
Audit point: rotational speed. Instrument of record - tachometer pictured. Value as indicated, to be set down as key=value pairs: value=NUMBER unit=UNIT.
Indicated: value=2600 unit=rpm
